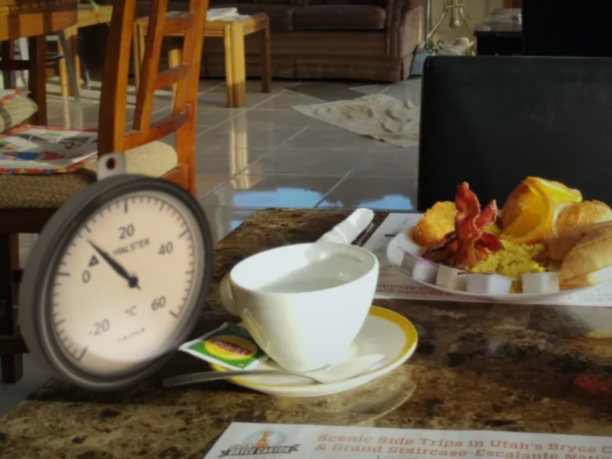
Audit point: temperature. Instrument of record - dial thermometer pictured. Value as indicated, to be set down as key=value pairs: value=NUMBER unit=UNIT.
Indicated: value=8 unit=°C
